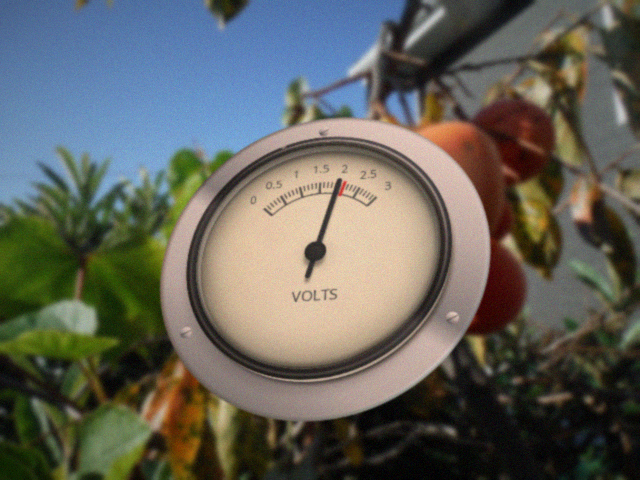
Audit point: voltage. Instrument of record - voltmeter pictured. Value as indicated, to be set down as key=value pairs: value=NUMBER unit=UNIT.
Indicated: value=2 unit=V
